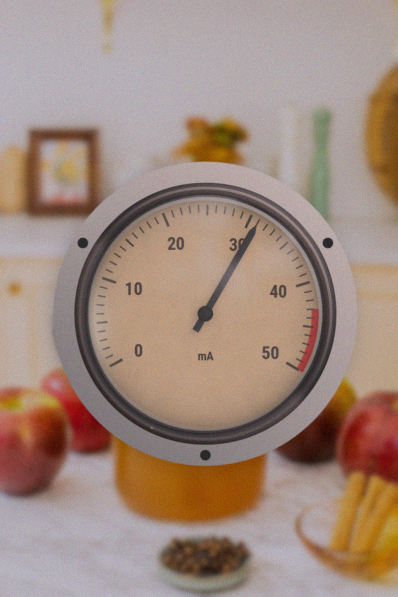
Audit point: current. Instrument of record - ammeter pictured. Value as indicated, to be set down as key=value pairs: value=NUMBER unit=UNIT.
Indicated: value=31 unit=mA
